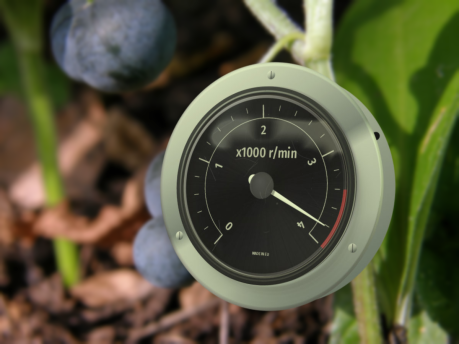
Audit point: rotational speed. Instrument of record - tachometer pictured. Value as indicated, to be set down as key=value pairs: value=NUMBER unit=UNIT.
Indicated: value=3800 unit=rpm
